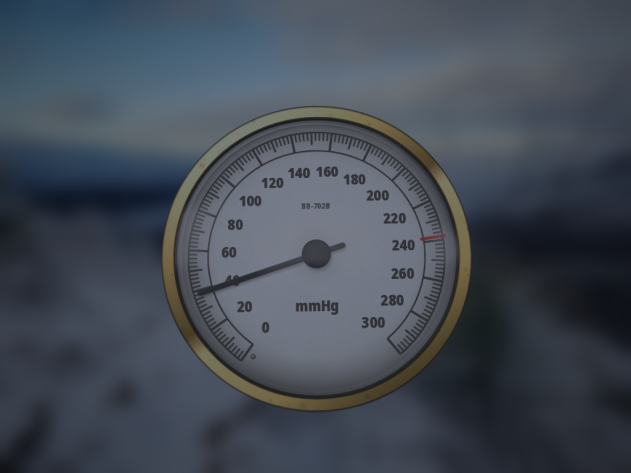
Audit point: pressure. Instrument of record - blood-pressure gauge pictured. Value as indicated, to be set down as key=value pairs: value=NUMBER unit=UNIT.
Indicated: value=38 unit=mmHg
